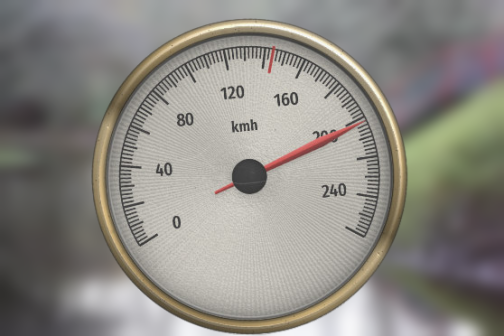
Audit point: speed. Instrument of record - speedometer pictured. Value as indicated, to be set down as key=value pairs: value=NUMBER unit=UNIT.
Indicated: value=202 unit=km/h
